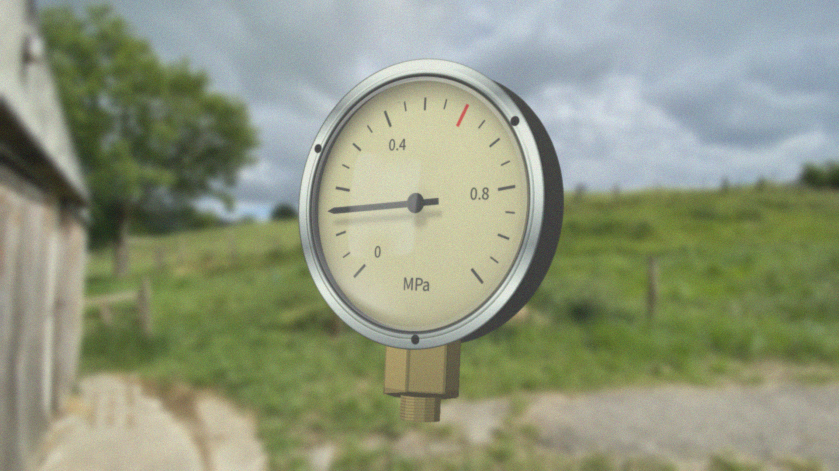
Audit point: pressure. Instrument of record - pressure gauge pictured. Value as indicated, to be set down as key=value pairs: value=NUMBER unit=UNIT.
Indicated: value=0.15 unit=MPa
